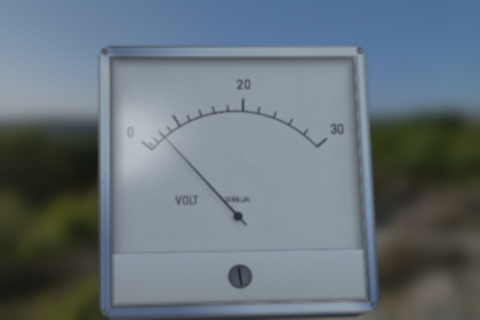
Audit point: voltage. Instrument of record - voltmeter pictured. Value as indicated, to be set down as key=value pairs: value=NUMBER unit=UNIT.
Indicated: value=6 unit=V
